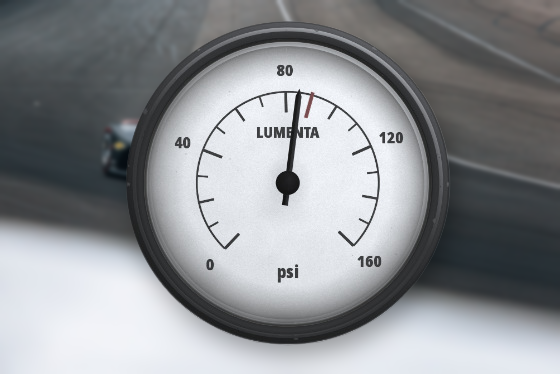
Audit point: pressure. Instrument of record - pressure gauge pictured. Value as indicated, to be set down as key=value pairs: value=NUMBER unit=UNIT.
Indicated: value=85 unit=psi
